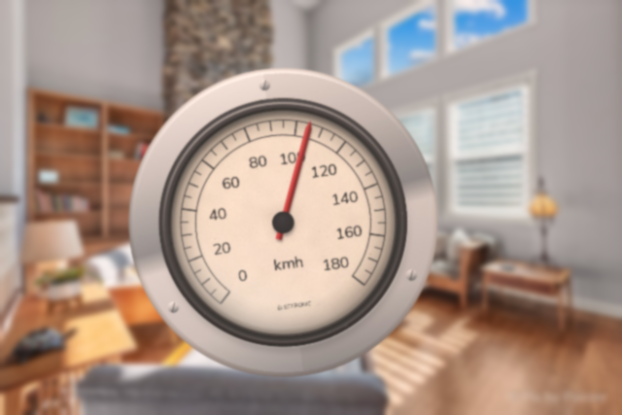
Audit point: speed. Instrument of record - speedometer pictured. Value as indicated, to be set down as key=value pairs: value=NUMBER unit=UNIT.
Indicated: value=105 unit=km/h
